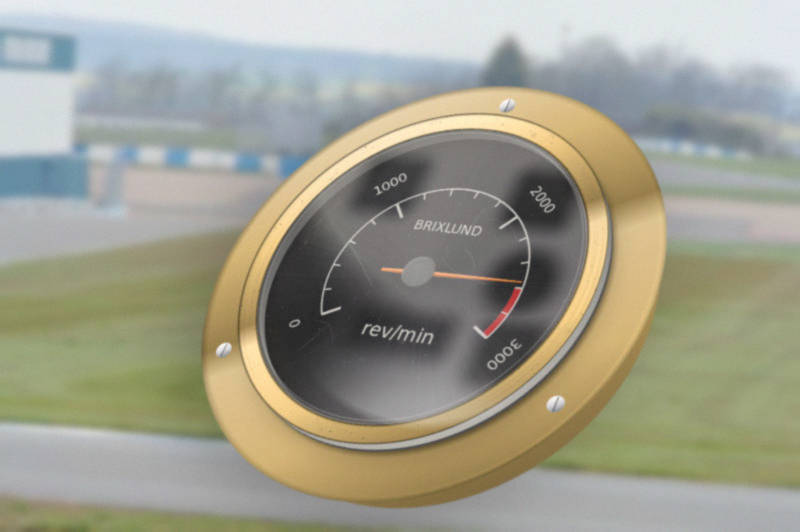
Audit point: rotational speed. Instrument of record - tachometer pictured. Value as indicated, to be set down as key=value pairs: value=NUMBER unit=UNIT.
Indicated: value=2600 unit=rpm
